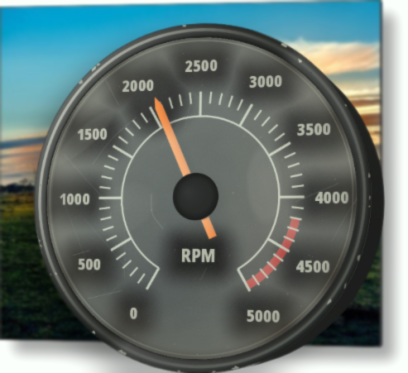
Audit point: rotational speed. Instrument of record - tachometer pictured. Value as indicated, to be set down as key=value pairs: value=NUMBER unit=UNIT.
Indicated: value=2100 unit=rpm
